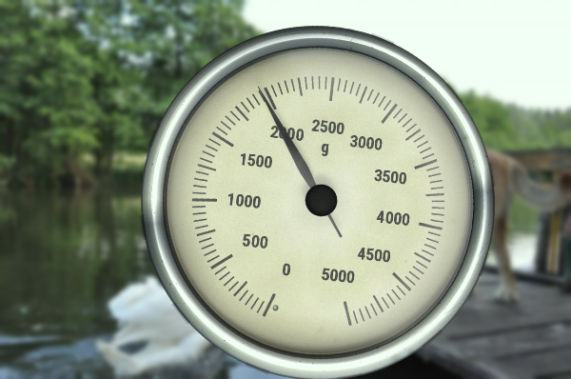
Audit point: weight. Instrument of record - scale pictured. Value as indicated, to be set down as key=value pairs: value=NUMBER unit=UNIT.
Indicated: value=1950 unit=g
